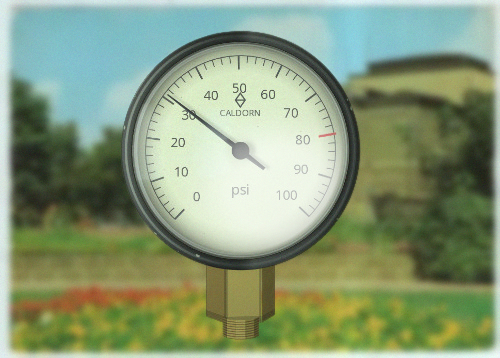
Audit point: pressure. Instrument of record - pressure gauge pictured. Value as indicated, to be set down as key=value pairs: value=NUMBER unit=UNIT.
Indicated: value=31 unit=psi
